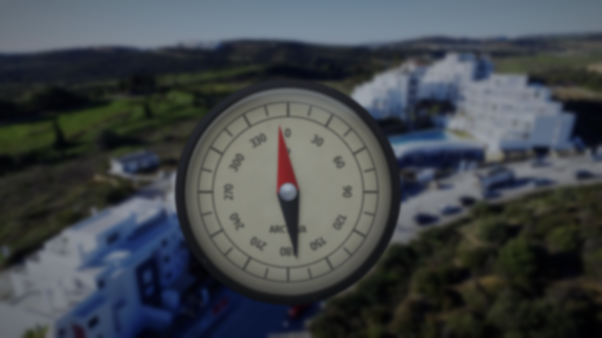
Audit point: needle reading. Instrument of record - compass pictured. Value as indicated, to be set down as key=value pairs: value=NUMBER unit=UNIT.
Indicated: value=352.5 unit=°
